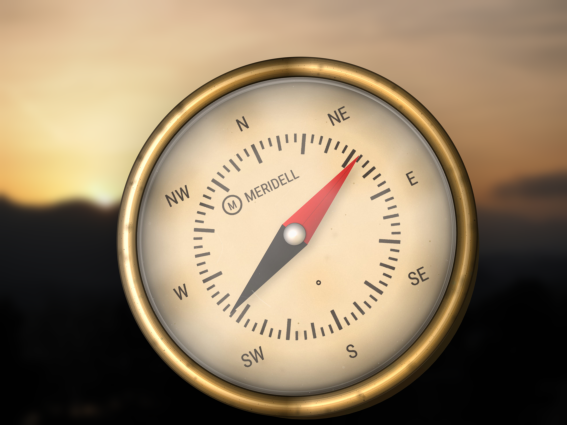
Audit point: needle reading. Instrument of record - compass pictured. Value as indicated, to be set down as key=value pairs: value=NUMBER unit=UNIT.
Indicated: value=65 unit=°
